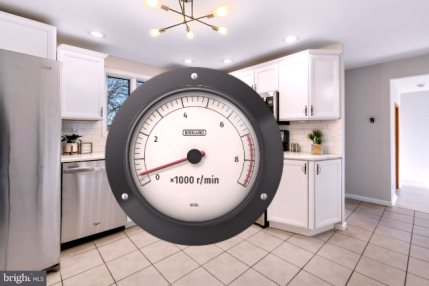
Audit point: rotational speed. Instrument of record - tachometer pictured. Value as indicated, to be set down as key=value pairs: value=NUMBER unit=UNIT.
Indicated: value=400 unit=rpm
